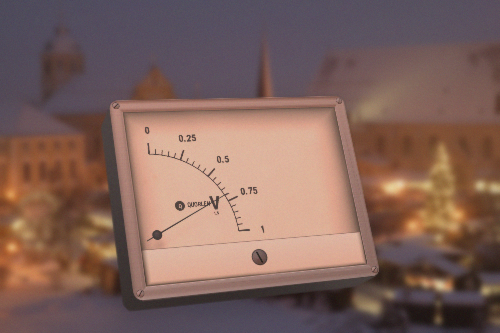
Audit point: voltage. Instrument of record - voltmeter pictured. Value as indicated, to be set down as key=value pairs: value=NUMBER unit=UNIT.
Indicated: value=0.7 unit=V
